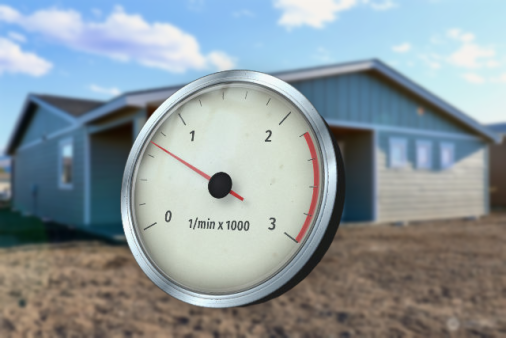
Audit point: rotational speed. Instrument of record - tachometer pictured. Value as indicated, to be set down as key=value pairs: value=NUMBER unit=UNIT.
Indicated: value=700 unit=rpm
